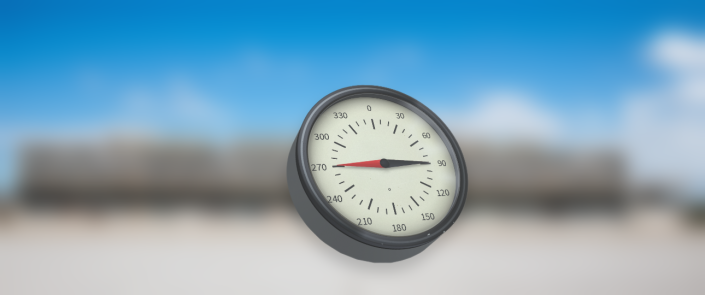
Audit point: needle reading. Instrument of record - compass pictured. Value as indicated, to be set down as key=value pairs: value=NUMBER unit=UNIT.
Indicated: value=270 unit=°
